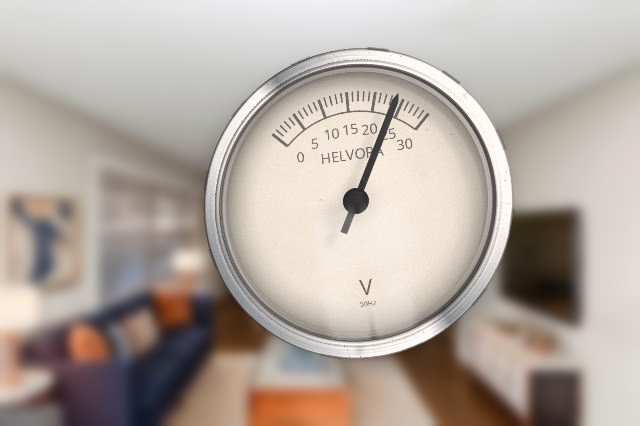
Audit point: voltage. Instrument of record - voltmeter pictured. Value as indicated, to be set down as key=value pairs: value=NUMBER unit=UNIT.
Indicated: value=24 unit=V
